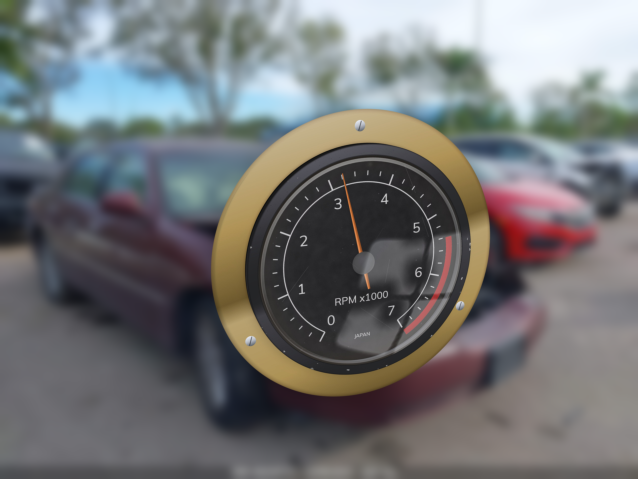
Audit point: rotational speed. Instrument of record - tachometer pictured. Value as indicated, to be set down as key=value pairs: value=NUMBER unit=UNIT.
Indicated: value=3200 unit=rpm
